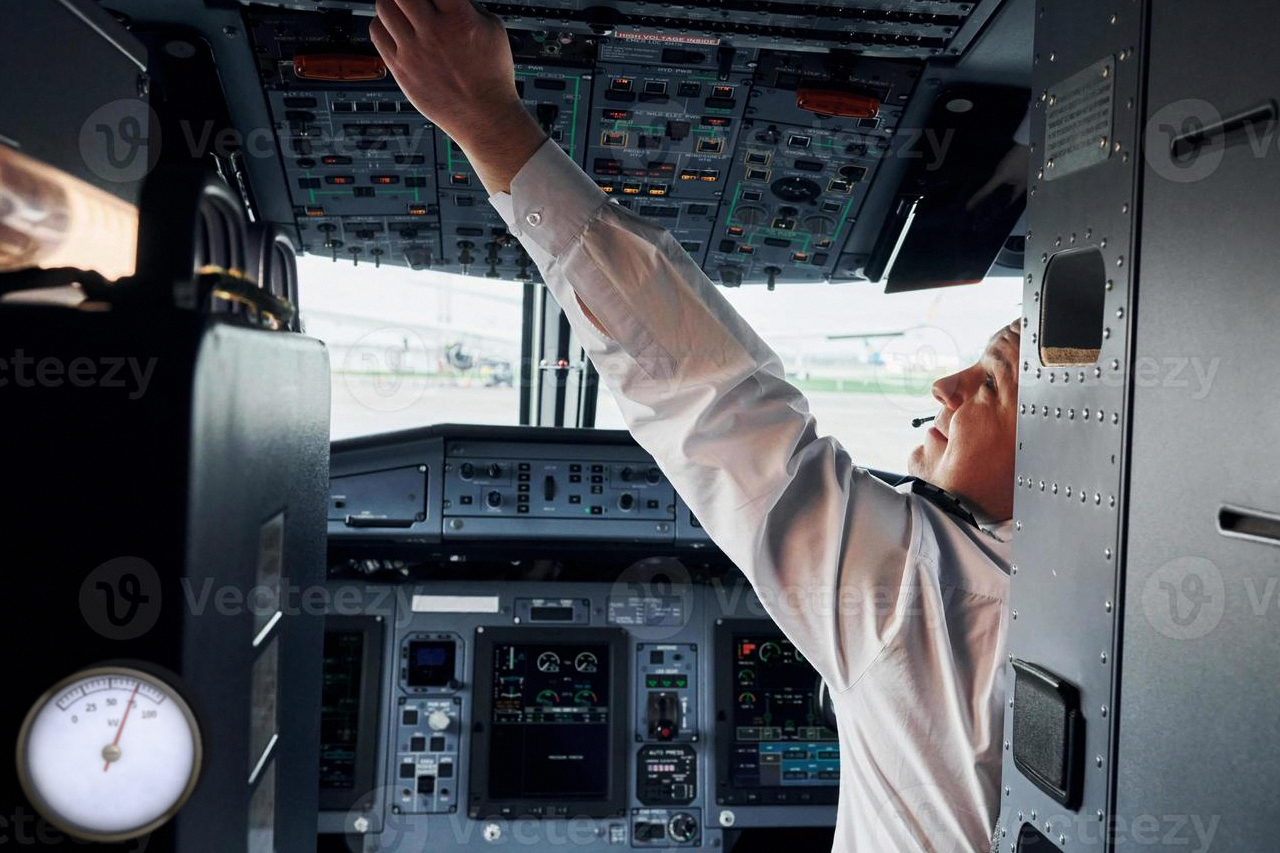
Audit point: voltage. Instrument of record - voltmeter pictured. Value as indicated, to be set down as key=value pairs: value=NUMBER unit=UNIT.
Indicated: value=75 unit=kV
